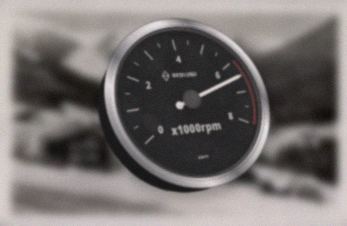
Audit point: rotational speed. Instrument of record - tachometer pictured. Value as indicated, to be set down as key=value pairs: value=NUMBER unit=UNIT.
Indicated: value=6500 unit=rpm
